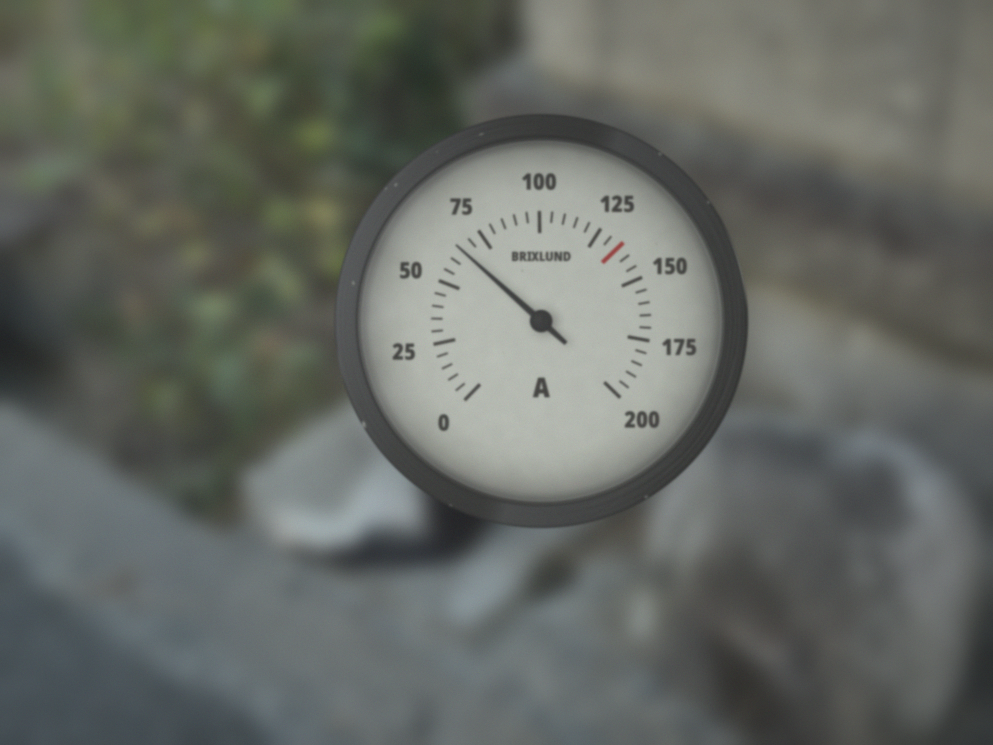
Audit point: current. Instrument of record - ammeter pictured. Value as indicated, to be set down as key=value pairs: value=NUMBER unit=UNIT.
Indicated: value=65 unit=A
